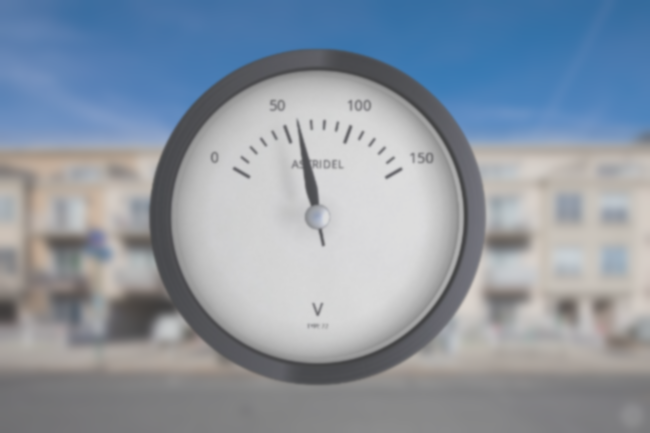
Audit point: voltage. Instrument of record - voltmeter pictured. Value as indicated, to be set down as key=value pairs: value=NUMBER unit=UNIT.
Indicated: value=60 unit=V
